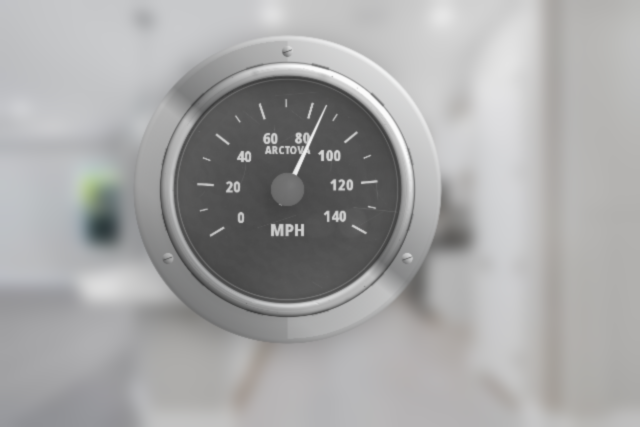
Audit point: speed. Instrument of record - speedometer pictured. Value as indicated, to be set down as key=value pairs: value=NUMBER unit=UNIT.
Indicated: value=85 unit=mph
